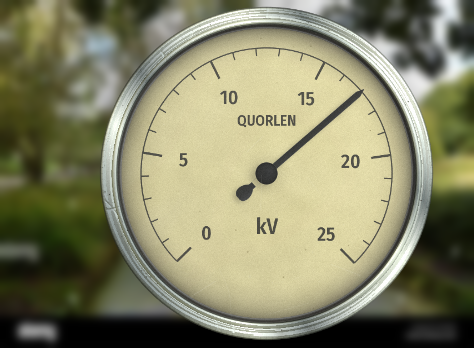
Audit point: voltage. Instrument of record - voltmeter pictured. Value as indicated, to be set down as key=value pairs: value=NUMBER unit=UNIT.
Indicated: value=17 unit=kV
